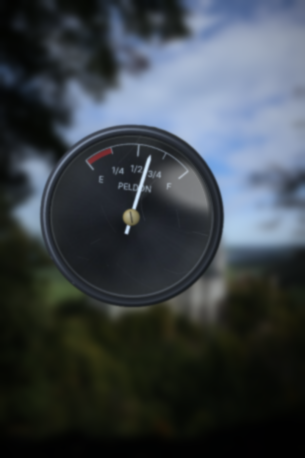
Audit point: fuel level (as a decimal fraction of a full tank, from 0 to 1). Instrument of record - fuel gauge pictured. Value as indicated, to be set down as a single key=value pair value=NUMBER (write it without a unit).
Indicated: value=0.625
